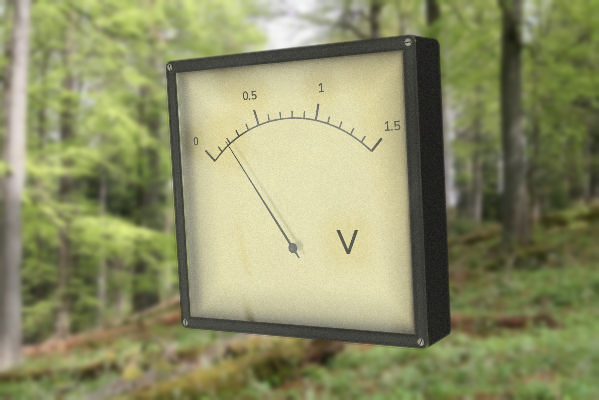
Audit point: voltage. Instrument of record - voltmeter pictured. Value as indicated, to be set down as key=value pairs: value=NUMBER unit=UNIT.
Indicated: value=0.2 unit=V
